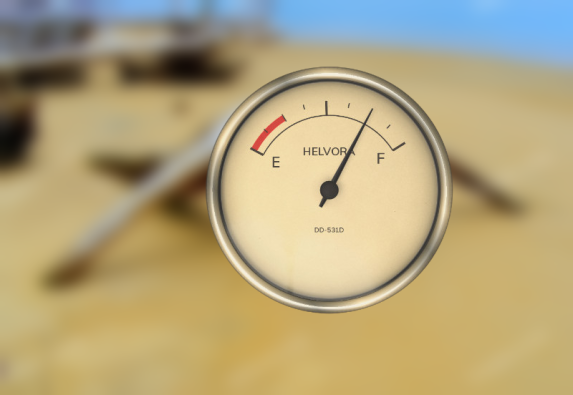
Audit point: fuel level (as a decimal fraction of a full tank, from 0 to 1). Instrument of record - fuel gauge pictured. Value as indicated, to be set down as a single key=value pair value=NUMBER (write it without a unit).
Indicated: value=0.75
